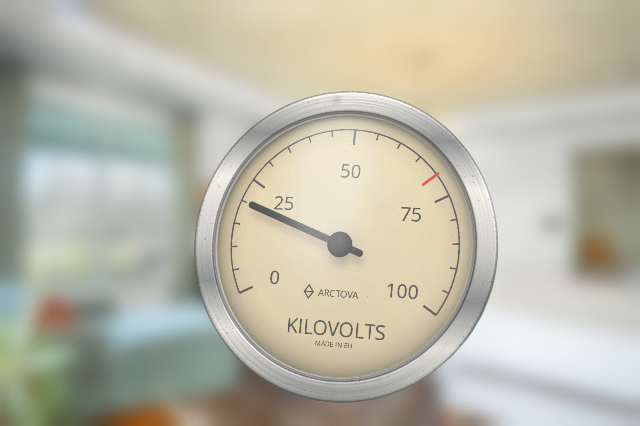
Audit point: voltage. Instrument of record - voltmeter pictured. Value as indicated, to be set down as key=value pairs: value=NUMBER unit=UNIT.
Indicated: value=20 unit=kV
